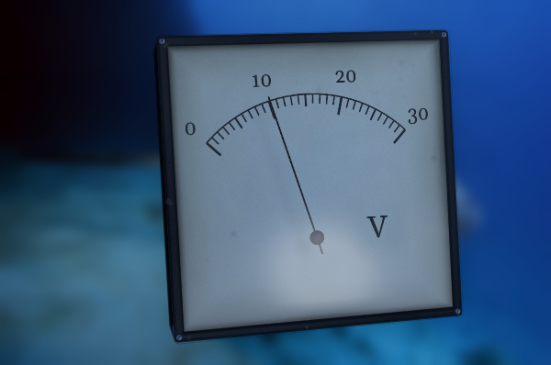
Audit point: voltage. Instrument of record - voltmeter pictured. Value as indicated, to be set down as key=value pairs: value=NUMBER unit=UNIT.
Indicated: value=10 unit=V
